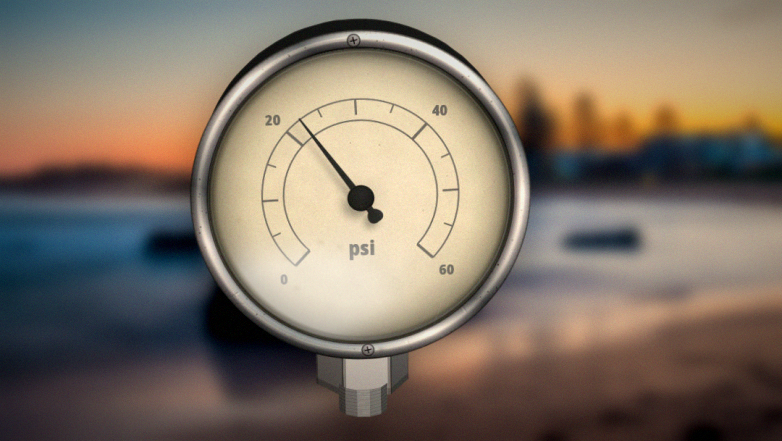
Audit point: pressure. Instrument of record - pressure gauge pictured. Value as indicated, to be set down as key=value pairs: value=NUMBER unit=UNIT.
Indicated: value=22.5 unit=psi
